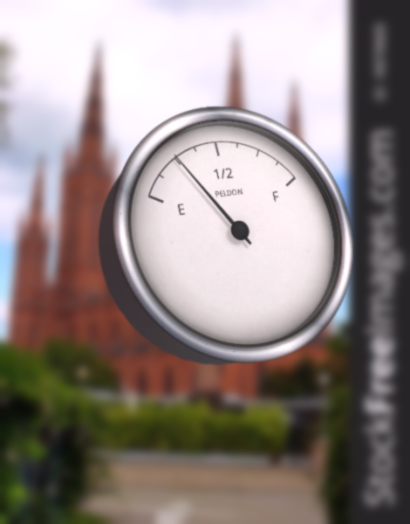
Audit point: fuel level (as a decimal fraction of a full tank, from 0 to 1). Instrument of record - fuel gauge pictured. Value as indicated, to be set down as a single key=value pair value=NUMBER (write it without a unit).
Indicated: value=0.25
